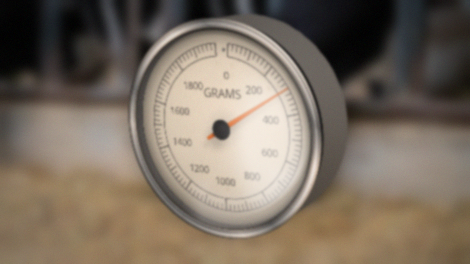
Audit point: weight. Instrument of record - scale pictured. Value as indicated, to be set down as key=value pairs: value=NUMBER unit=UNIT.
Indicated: value=300 unit=g
